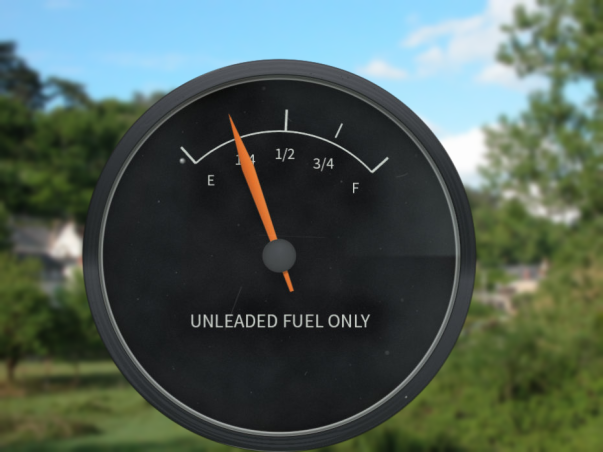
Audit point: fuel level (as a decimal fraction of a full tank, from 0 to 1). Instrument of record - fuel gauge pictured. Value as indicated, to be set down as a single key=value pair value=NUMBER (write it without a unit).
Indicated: value=0.25
